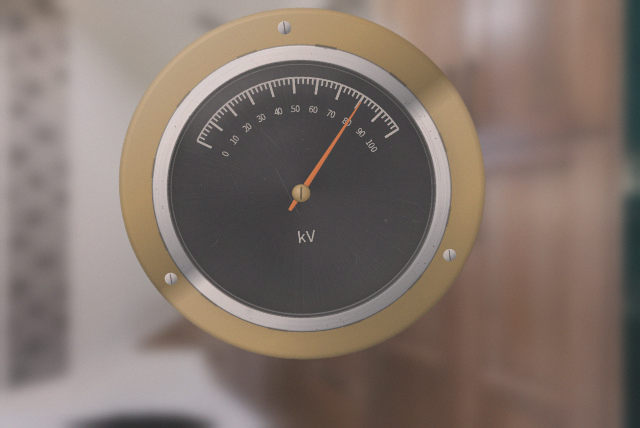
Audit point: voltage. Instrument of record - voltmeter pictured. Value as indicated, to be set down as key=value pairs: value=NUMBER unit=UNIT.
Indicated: value=80 unit=kV
